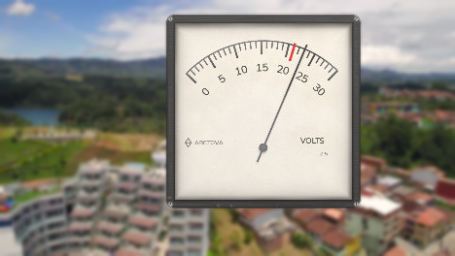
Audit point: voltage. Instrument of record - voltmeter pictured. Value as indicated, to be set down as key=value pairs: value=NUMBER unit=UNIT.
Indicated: value=23 unit=V
